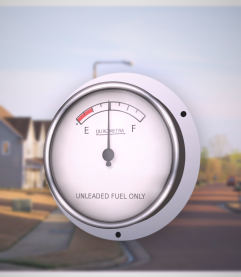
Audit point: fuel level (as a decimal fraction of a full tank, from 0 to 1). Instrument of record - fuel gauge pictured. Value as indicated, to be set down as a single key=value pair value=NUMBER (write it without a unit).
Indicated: value=0.5
